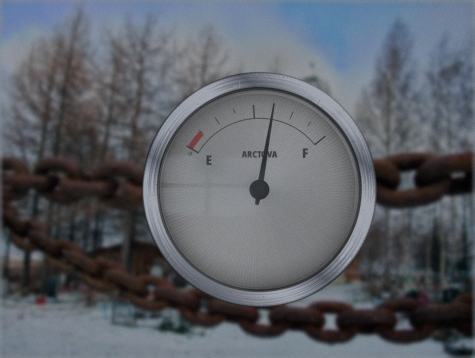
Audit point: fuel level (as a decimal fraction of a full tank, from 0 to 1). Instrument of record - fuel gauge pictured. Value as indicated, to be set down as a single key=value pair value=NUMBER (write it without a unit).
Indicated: value=0.625
